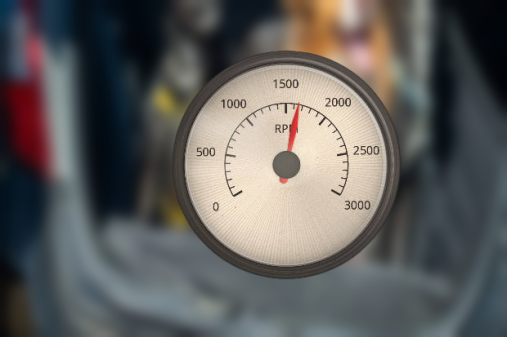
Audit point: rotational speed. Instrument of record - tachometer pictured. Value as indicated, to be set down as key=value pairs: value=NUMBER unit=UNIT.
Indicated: value=1650 unit=rpm
